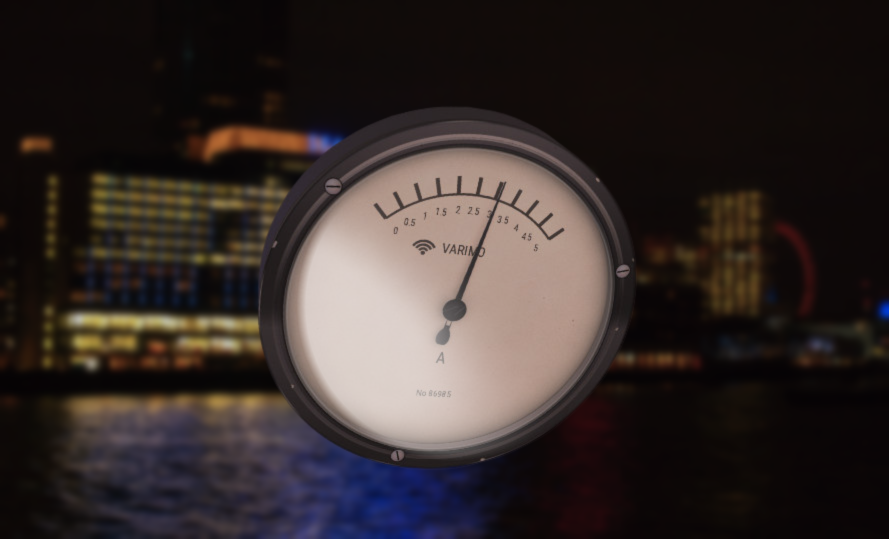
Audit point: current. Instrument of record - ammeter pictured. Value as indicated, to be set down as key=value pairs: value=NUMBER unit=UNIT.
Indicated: value=3 unit=A
